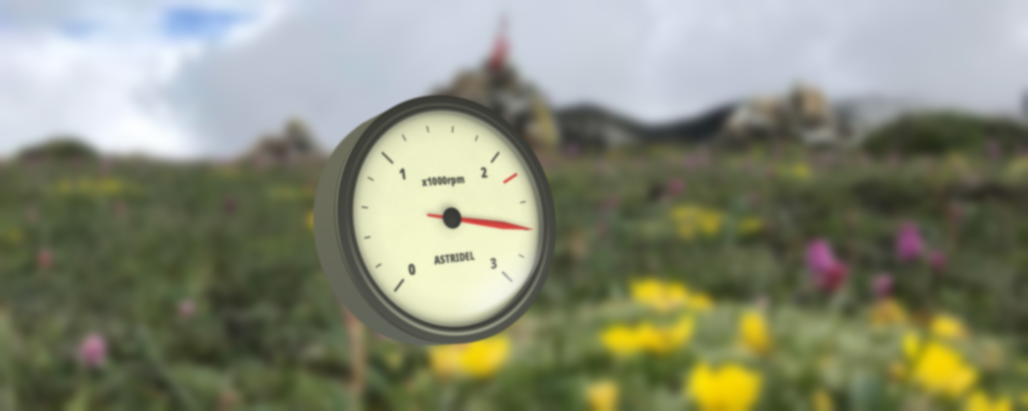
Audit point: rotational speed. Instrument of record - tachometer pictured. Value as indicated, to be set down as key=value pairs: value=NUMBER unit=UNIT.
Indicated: value=2600 unit=rpm
